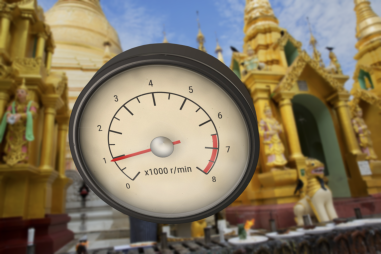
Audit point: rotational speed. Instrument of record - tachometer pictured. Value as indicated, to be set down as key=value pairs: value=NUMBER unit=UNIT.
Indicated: value=1000 unit=rpm
